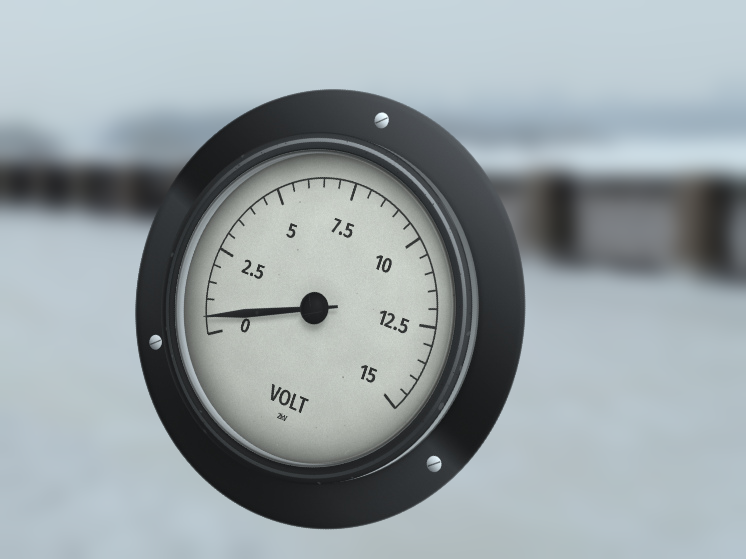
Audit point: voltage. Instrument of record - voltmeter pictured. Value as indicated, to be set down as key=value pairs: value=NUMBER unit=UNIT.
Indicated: value=0.5 unit=V
